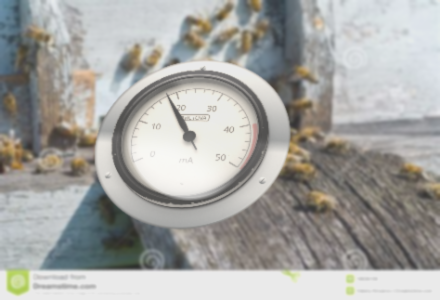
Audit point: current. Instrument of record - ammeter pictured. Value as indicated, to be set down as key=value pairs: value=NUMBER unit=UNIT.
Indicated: value=18 unit=mA
